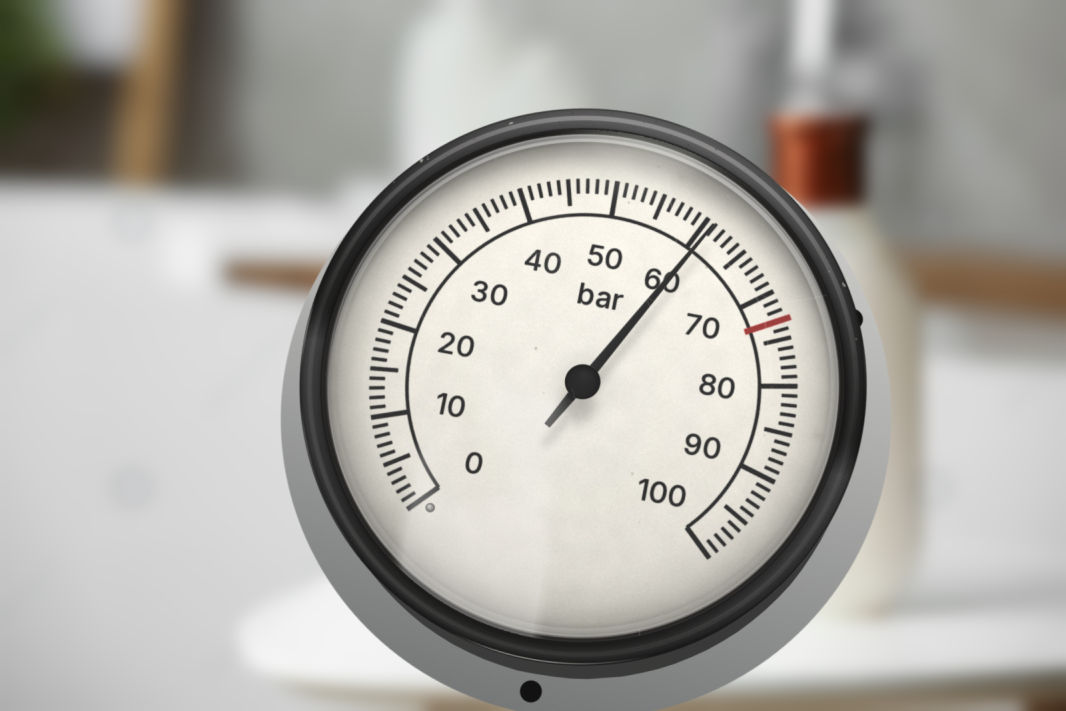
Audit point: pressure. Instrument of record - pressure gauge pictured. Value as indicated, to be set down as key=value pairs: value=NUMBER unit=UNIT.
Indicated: value=61 unit=bar
